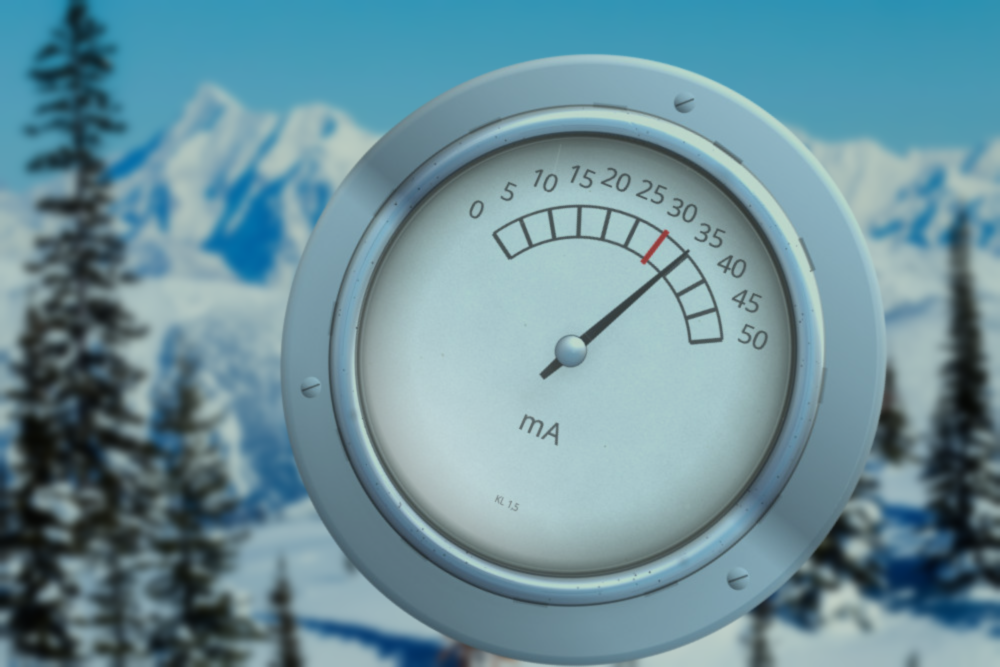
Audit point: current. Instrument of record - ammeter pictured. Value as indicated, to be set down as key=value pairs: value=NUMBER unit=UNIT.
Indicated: value=35 unit=mA
